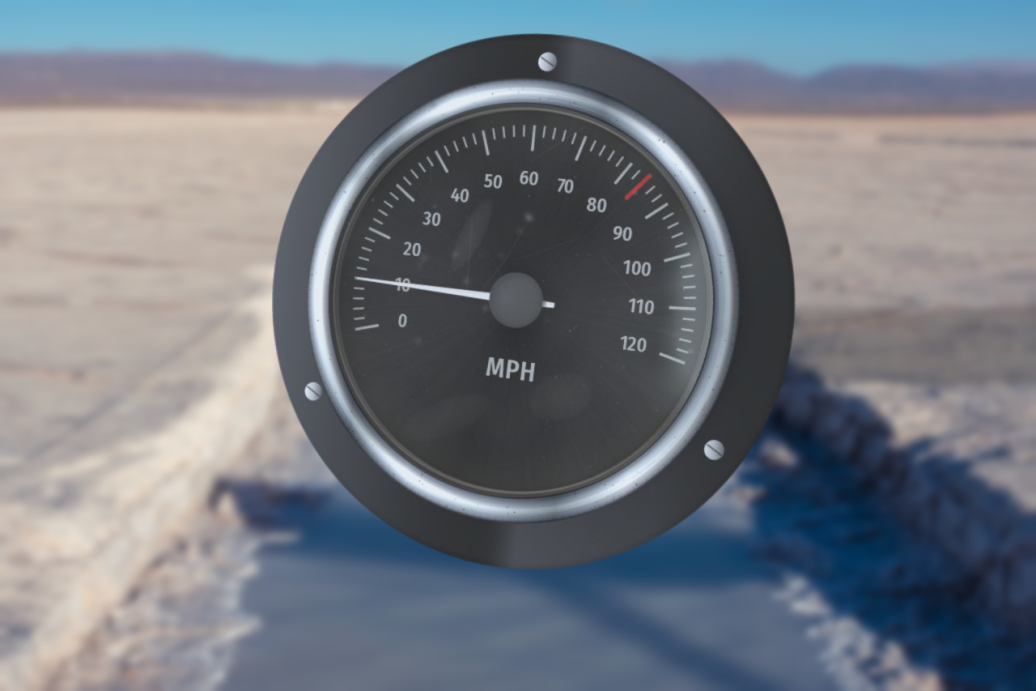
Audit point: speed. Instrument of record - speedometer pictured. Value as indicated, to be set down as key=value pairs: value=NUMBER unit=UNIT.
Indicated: value=10 unit=mph
